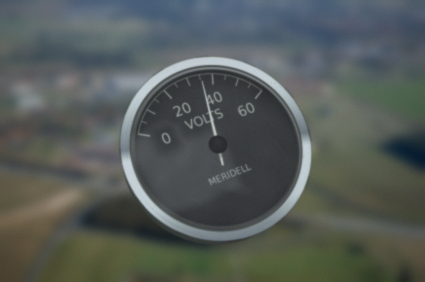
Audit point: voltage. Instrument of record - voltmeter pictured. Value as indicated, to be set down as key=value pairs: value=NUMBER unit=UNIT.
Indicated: value=35 unit=V
